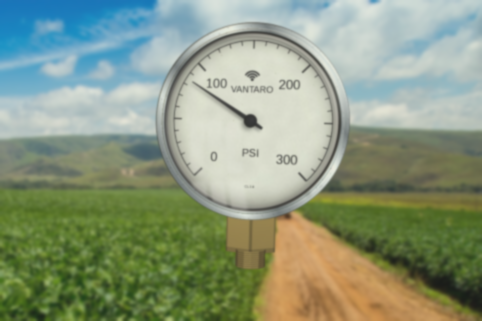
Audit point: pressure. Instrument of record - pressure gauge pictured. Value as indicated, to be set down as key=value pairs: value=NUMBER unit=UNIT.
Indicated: value=85 unit=psi
